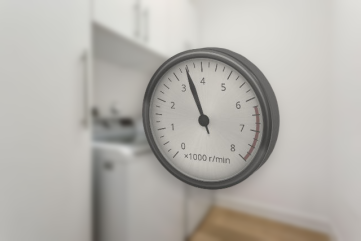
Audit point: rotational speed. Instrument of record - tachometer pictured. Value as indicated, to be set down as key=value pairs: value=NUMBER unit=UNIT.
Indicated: value=3500 unit=rpm
